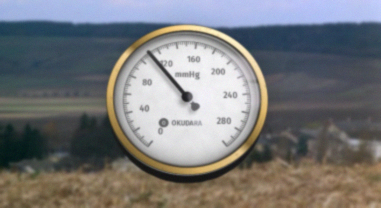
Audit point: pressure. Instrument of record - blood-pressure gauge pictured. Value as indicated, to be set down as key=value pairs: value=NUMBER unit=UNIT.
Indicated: value=110 unit=mmHg
